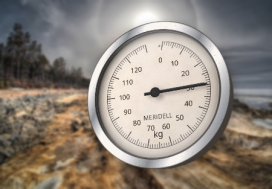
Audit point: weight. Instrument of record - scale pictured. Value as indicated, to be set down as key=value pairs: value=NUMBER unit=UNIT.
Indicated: value=30 unit=kg
